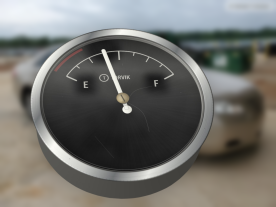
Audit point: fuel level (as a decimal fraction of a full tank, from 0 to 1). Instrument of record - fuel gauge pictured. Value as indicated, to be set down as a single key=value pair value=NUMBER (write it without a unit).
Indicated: value=0.375
